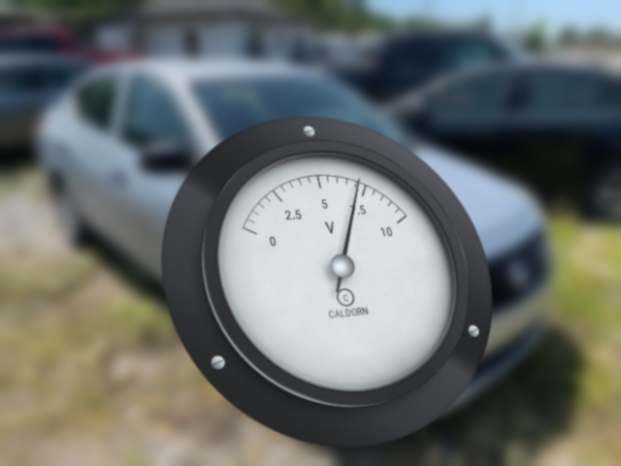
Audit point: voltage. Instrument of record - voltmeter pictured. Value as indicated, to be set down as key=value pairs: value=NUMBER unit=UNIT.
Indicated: value=7 unit=V
